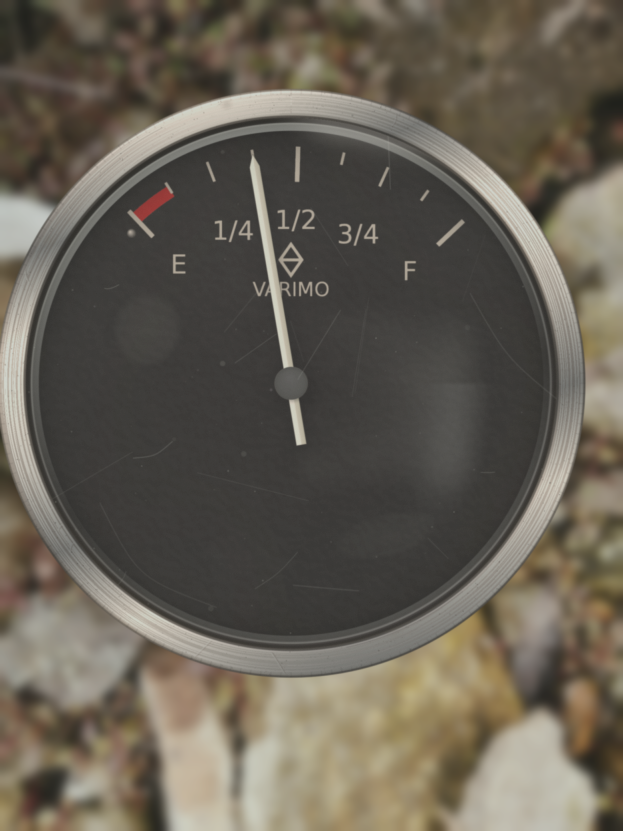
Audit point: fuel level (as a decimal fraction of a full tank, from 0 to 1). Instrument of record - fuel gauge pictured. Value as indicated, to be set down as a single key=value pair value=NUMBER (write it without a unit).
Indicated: value=0.375
